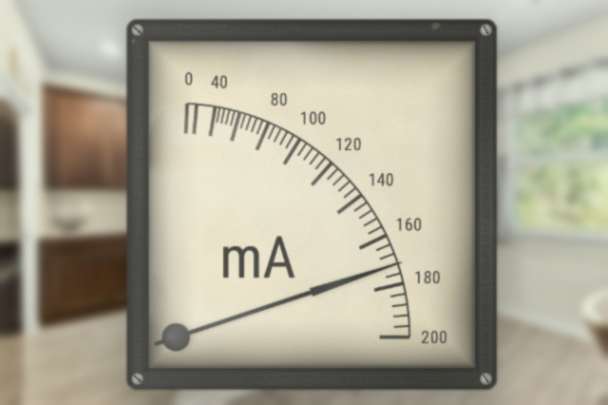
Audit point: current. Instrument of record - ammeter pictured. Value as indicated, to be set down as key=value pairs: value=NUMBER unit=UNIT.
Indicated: value=172 unit=mA
